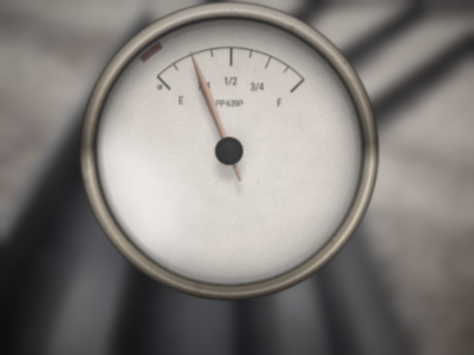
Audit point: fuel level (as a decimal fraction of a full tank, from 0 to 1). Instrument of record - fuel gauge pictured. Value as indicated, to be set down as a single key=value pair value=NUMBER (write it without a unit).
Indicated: value=0.25
